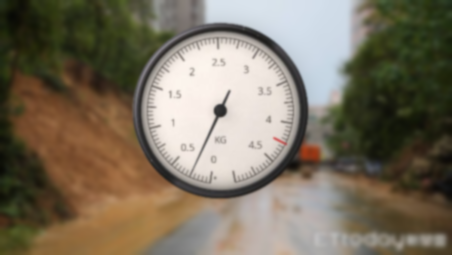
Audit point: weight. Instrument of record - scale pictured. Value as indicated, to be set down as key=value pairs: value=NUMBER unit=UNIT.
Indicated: value=0.25 unit=kg
